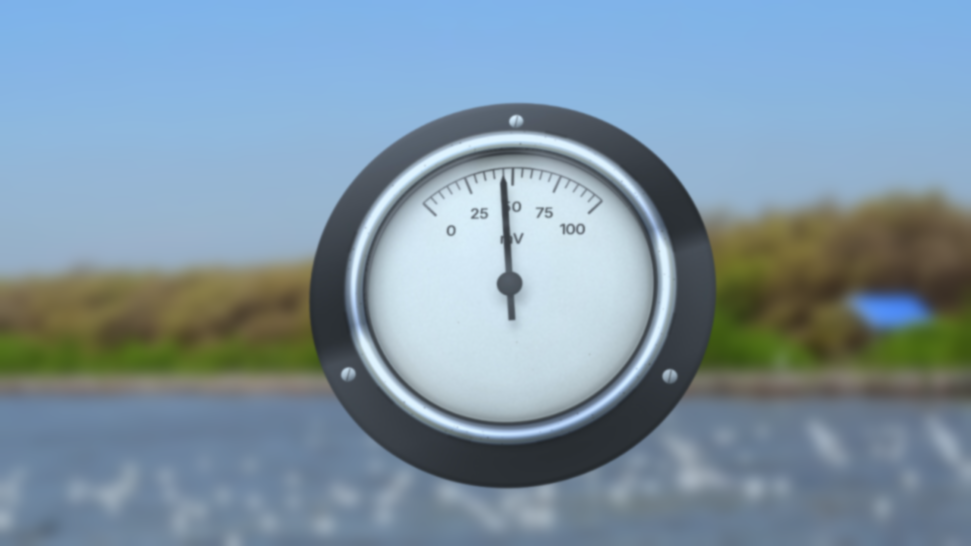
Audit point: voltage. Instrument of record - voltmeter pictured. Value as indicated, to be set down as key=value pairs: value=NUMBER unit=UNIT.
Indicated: value=45 unit=mV
